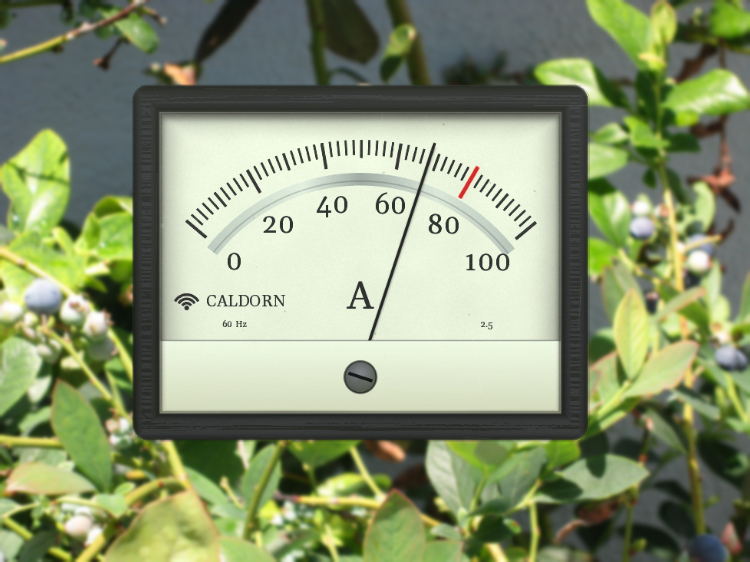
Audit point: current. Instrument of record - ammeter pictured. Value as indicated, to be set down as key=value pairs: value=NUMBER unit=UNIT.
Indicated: value=68 unit=A
